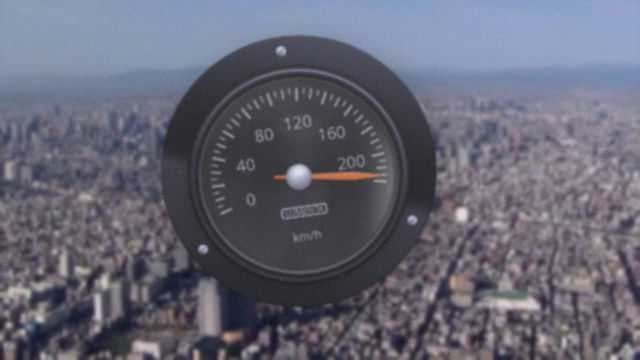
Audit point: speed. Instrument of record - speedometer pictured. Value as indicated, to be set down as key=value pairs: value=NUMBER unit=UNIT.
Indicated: value=215 unit=km/h
